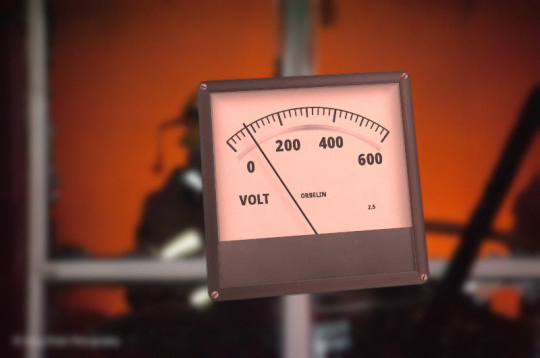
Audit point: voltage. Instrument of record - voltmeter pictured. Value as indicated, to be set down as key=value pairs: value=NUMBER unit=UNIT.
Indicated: value=80 unit=V
